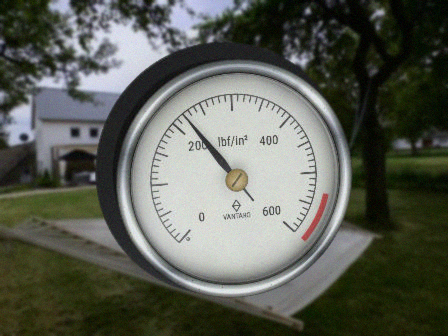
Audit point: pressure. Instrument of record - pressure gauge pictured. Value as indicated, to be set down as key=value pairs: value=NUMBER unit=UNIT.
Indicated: value=220 unit=psi
